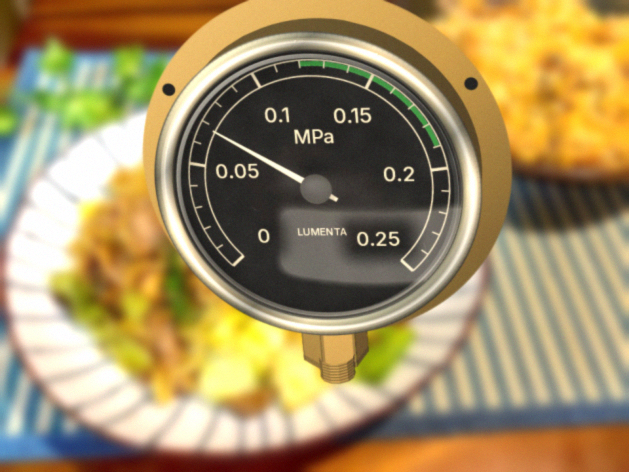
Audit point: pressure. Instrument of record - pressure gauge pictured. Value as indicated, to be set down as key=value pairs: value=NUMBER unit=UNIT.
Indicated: value=0.07 unit=MPa
